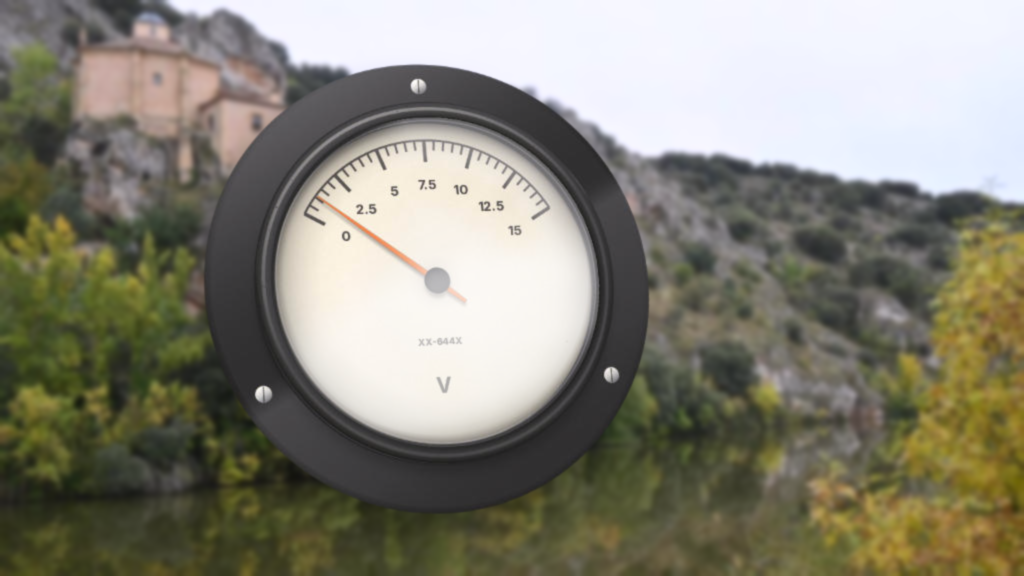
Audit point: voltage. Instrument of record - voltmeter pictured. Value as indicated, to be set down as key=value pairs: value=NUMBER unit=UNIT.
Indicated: value=1 unit=V
